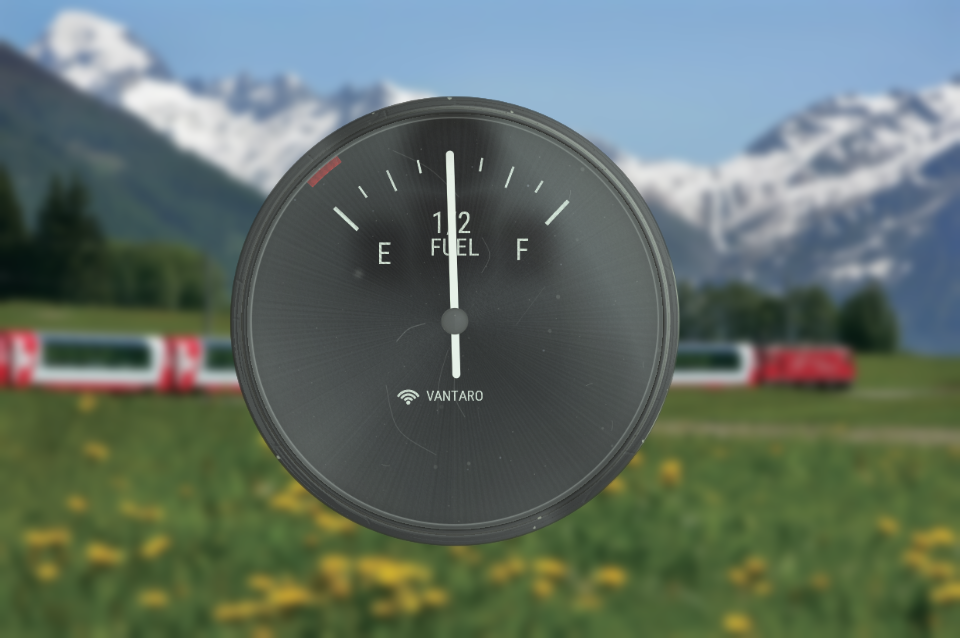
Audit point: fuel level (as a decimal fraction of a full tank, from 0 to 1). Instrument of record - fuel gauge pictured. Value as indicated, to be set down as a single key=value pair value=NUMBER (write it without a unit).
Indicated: value=0.5
